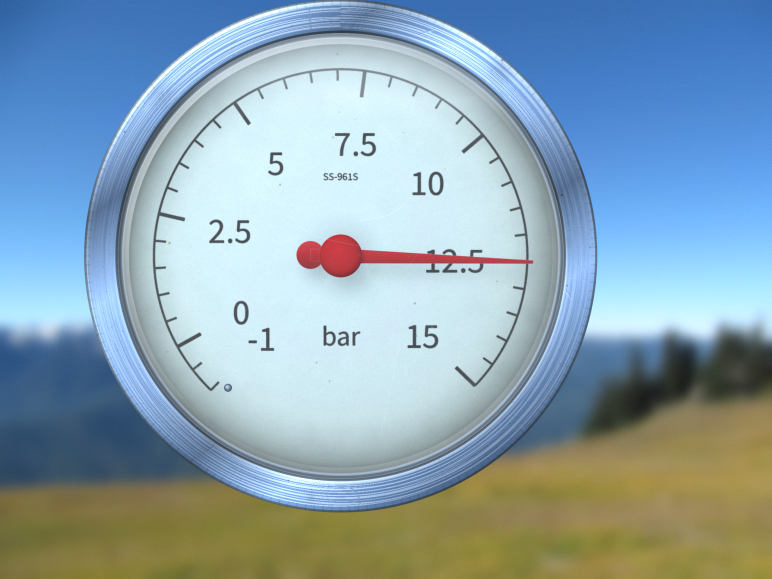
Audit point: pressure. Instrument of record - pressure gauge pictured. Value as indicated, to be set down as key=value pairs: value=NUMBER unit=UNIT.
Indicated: value=12.5 unit=bar
